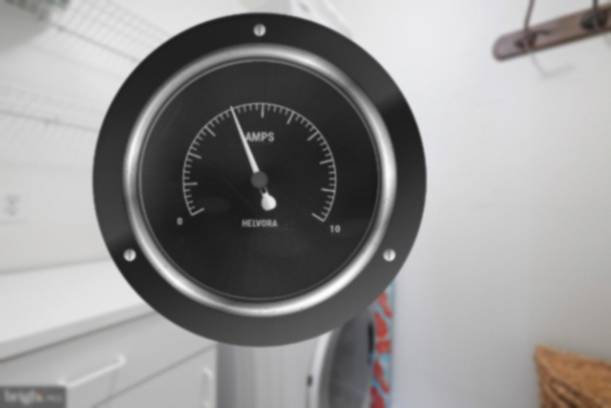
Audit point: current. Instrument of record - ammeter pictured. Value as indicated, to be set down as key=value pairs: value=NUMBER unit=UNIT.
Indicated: value=4 unit=A
